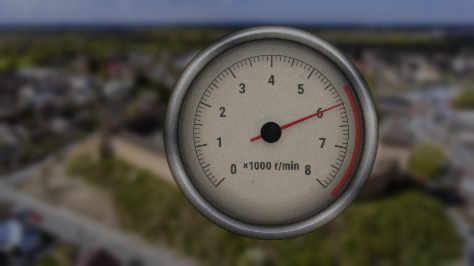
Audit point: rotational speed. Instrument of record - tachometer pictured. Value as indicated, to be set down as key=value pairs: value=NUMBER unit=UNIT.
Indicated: value=6000 unit=rpm
